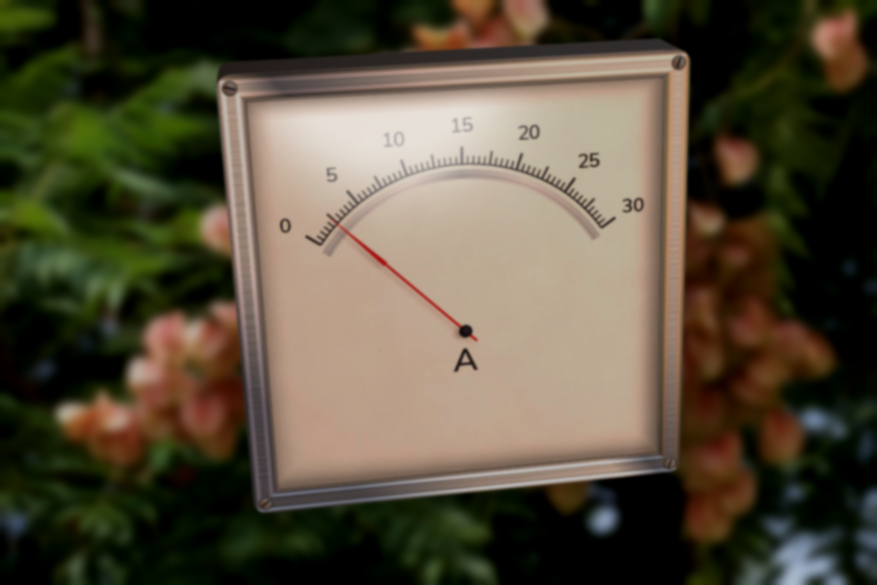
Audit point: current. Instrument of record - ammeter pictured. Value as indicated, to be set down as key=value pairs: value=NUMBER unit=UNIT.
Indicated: value=2.5 unit=A
